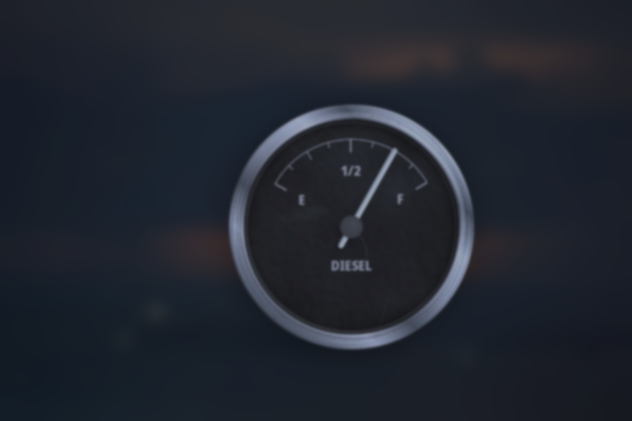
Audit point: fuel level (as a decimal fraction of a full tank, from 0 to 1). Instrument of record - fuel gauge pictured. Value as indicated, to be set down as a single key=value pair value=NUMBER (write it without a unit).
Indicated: value=0.75
